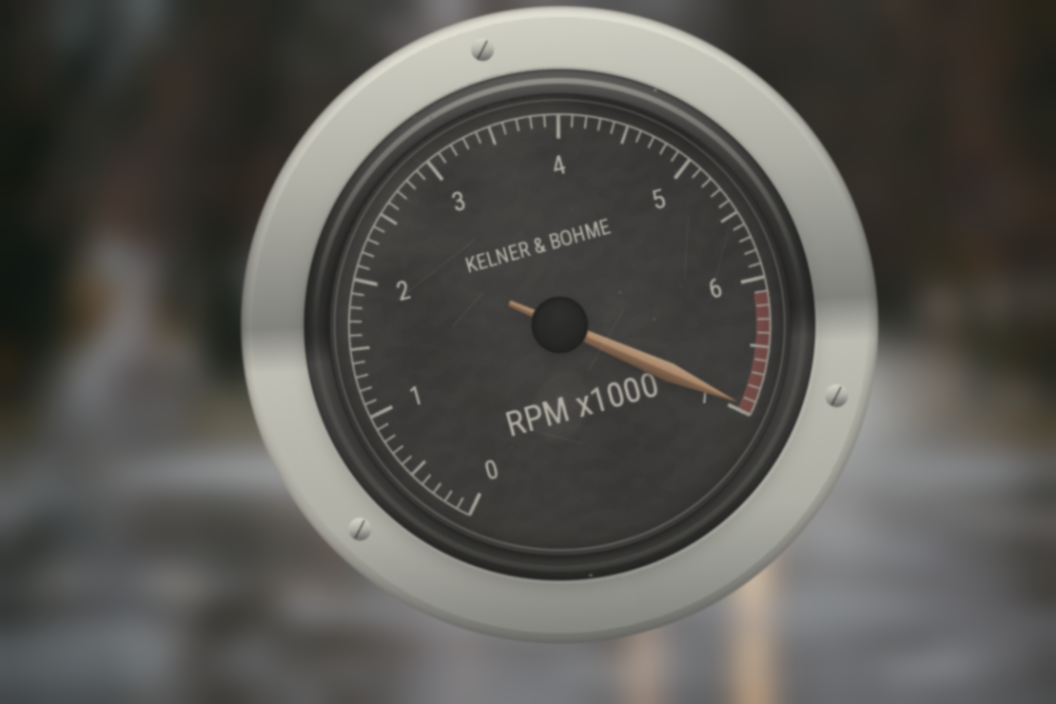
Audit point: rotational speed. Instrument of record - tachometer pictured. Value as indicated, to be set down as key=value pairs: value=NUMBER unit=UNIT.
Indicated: value=6950 unit=rpm
